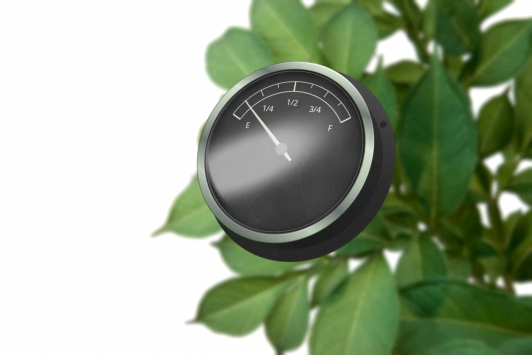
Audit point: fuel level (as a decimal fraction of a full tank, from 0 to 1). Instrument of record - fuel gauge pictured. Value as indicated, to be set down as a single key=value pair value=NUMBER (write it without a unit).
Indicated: value=0.125
